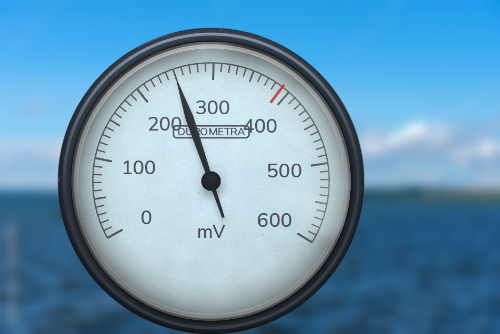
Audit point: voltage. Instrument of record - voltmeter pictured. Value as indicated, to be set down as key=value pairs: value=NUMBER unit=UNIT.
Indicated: value=250 unit=mV
